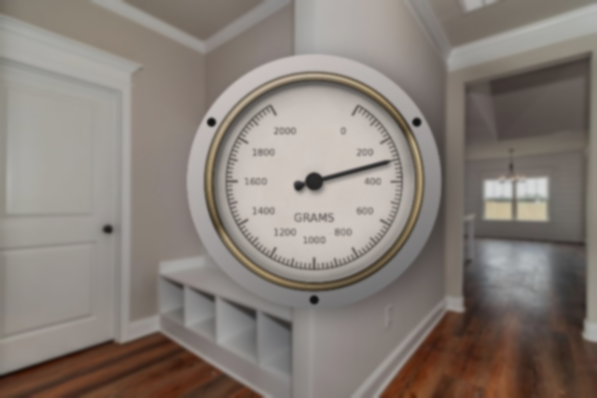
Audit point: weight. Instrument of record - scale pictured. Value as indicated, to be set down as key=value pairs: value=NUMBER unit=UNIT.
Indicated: value=300 unit=g
